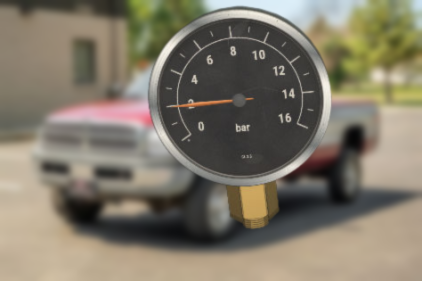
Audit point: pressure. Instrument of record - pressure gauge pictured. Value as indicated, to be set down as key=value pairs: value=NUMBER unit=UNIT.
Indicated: value=2 unit=bar
